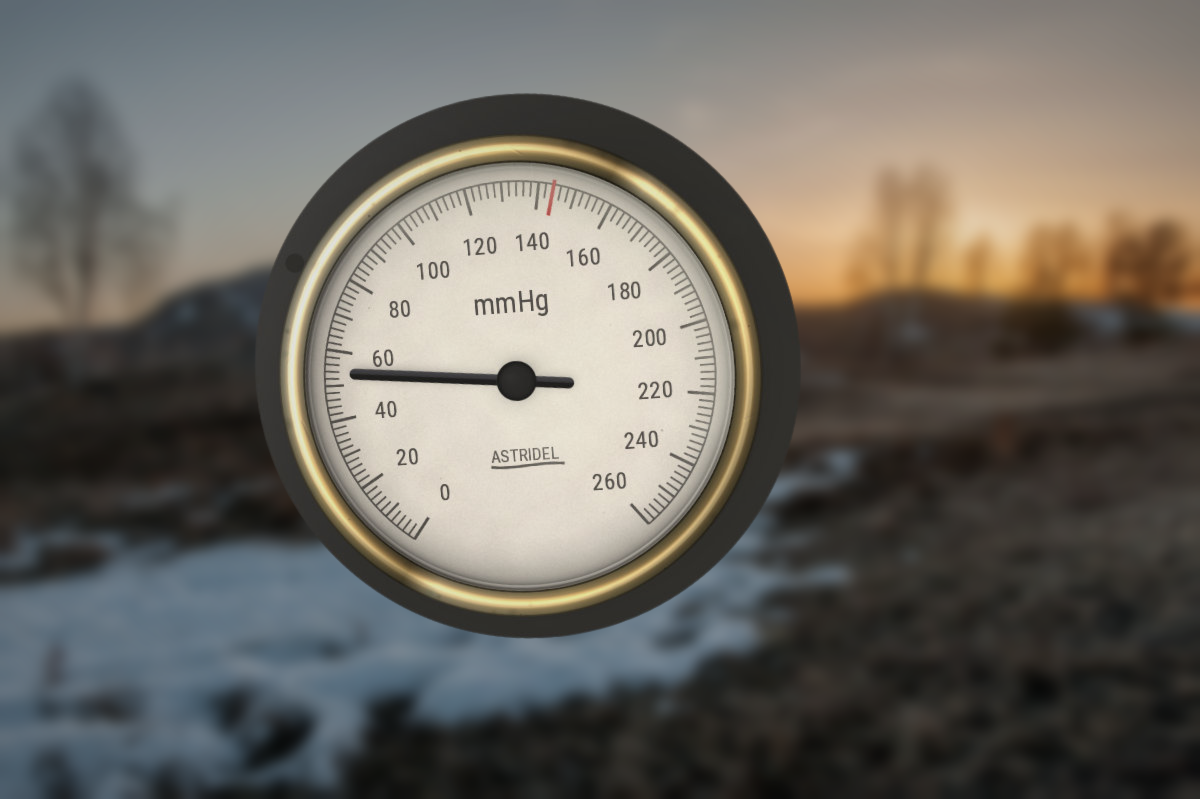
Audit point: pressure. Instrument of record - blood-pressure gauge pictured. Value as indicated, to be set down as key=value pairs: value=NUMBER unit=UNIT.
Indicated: value=54 unit=mmHg
